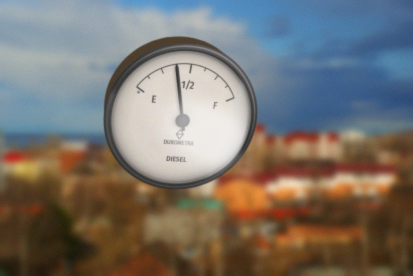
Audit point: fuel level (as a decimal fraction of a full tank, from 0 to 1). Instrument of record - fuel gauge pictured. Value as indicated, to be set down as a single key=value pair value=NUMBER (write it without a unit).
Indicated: value=0.375
